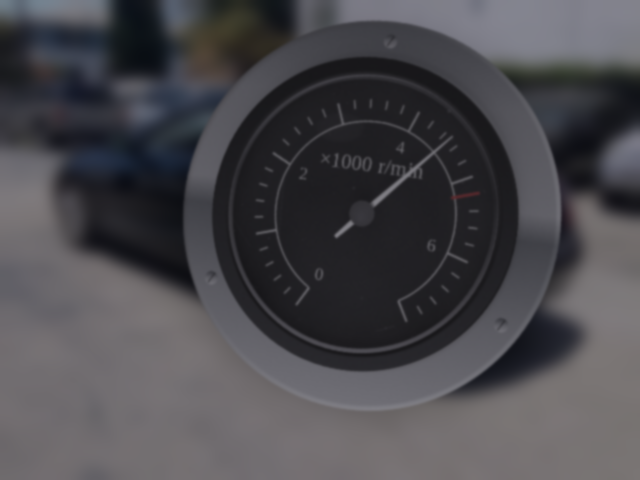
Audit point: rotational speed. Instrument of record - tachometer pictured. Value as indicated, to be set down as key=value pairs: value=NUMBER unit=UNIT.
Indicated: value=4500 unit=rpm
